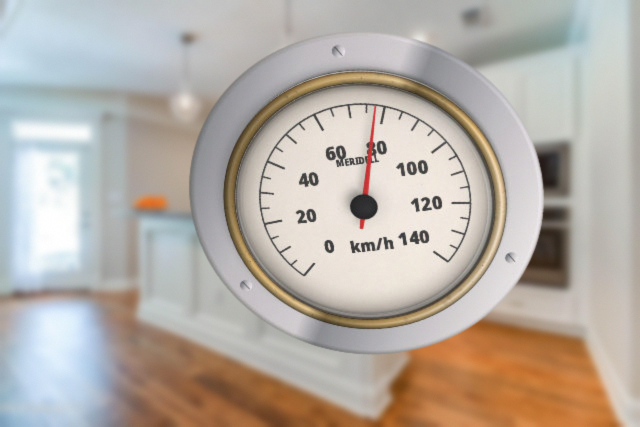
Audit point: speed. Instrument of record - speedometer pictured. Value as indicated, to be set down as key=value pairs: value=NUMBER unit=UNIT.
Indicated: value=77.5 unit=km/h
